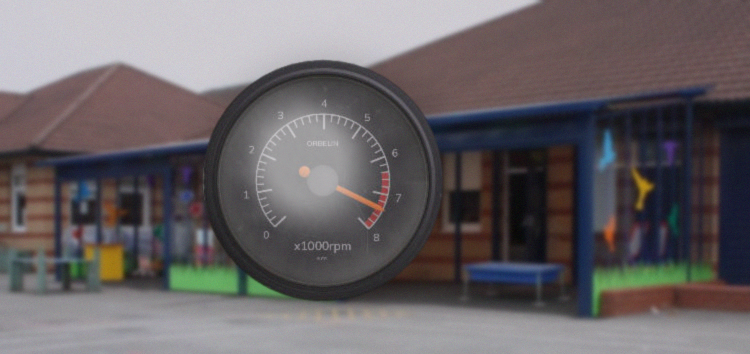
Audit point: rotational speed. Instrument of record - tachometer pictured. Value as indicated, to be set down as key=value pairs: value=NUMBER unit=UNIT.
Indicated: value=7400 unit=rpm
